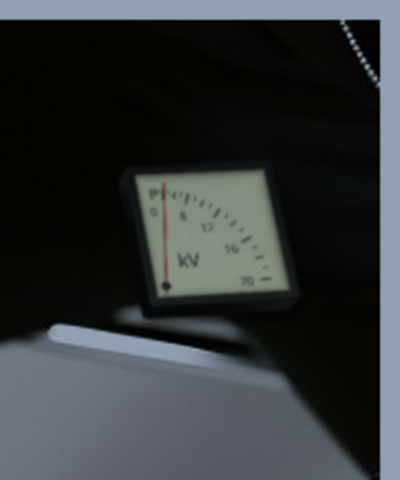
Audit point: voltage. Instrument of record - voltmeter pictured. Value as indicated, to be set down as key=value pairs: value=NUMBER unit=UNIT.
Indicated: value=4 unit=kV
